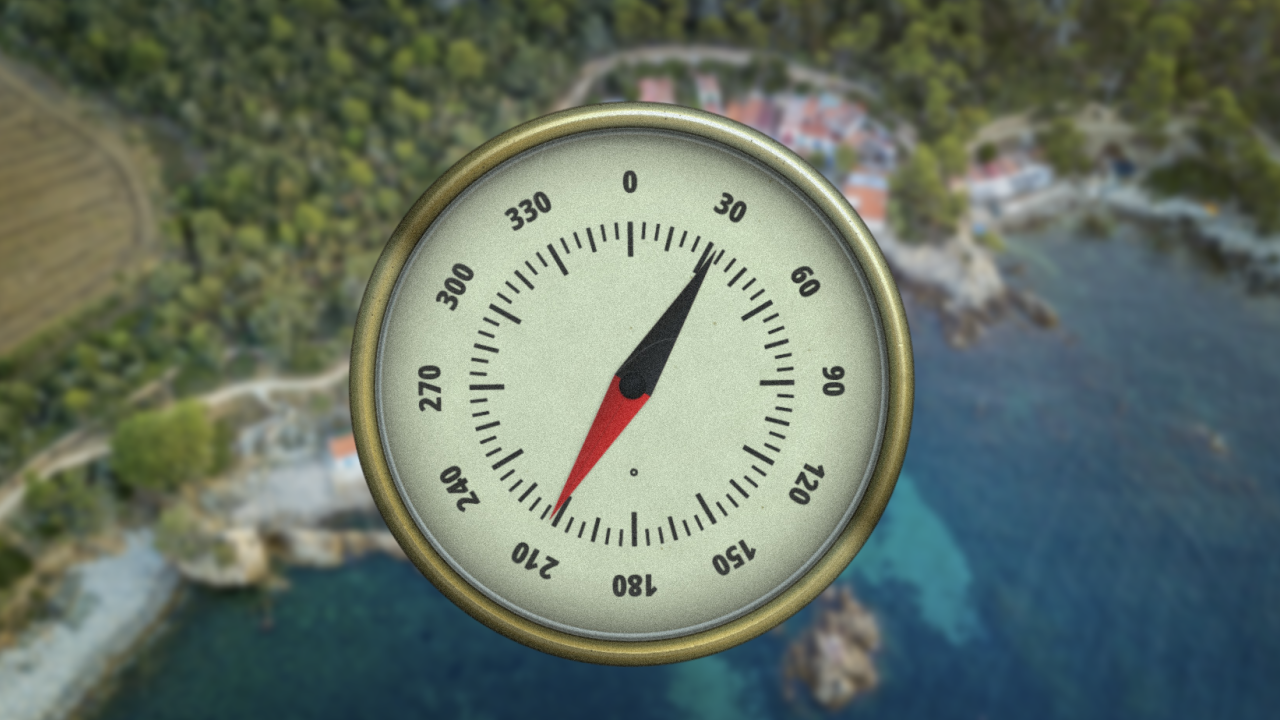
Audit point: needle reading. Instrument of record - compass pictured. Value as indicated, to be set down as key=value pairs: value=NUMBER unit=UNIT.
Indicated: value=212.5 unit=°
